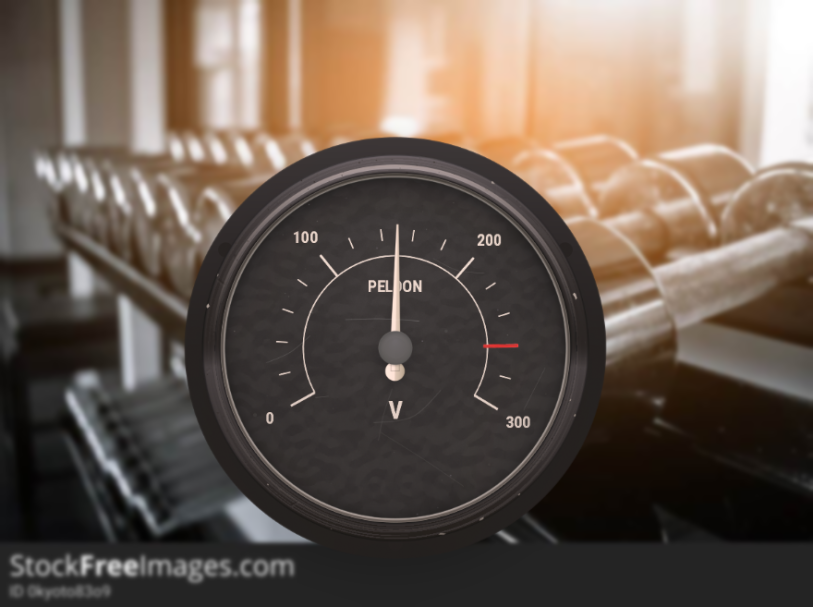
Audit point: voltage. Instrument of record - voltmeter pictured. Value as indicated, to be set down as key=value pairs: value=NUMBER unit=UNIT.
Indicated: value=150 unit=V
